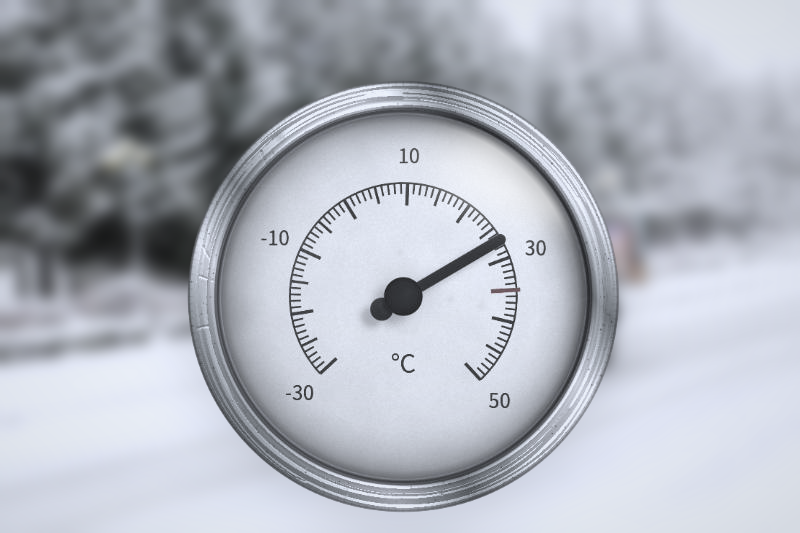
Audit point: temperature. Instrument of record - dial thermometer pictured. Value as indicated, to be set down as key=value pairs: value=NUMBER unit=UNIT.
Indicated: value=27 unit=°C
